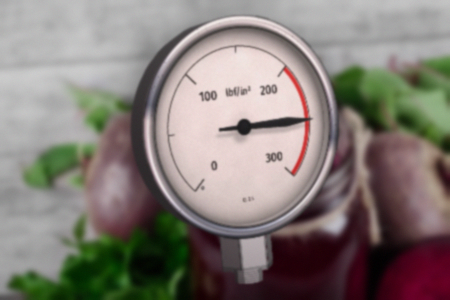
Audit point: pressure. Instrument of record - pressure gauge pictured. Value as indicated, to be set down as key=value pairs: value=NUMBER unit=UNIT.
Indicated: value=250 unit=psi
